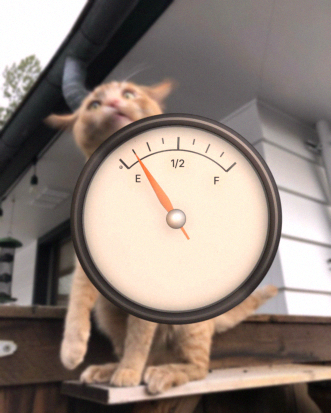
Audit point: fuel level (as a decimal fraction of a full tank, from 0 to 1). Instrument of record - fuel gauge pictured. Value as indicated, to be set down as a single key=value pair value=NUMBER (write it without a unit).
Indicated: value=0.125
